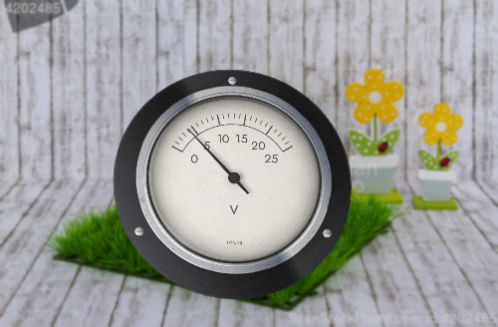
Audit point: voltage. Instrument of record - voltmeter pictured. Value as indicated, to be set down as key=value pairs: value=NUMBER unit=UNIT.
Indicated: value=4 unit=V
